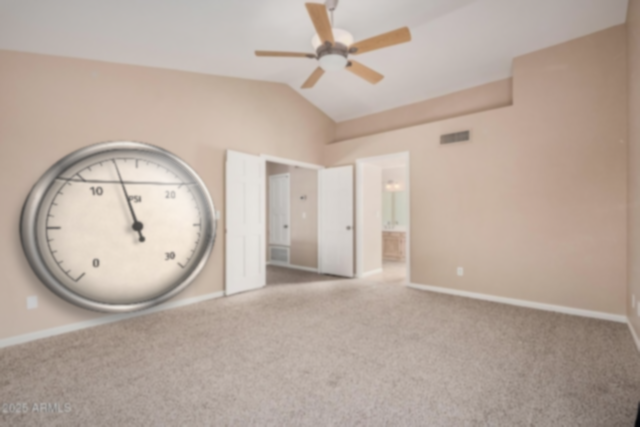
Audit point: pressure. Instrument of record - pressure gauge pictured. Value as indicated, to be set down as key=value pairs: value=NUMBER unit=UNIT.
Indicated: value=13 unit=psi
